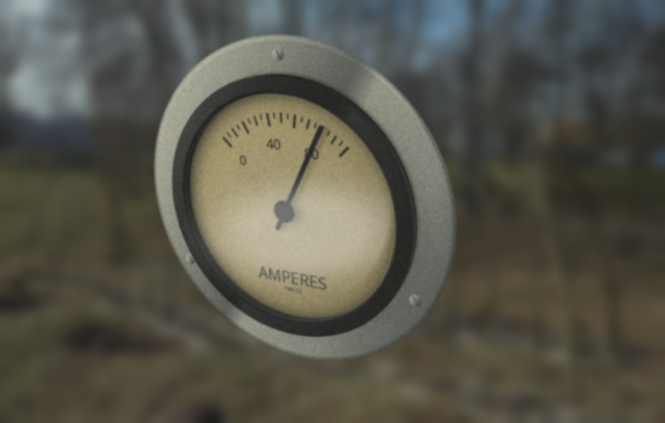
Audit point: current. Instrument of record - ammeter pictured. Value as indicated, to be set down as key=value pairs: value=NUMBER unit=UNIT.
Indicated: value=80 unit=A
